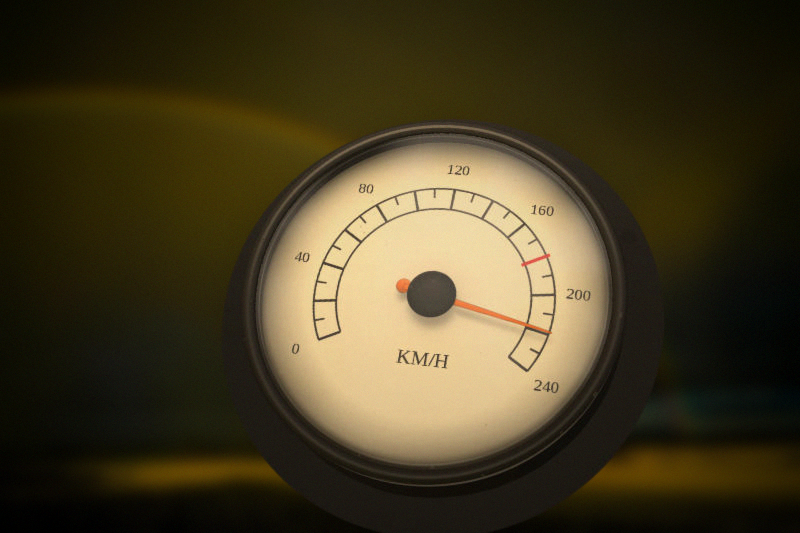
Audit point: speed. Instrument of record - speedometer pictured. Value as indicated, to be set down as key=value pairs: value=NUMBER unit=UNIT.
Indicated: value=220 unit=km/h
